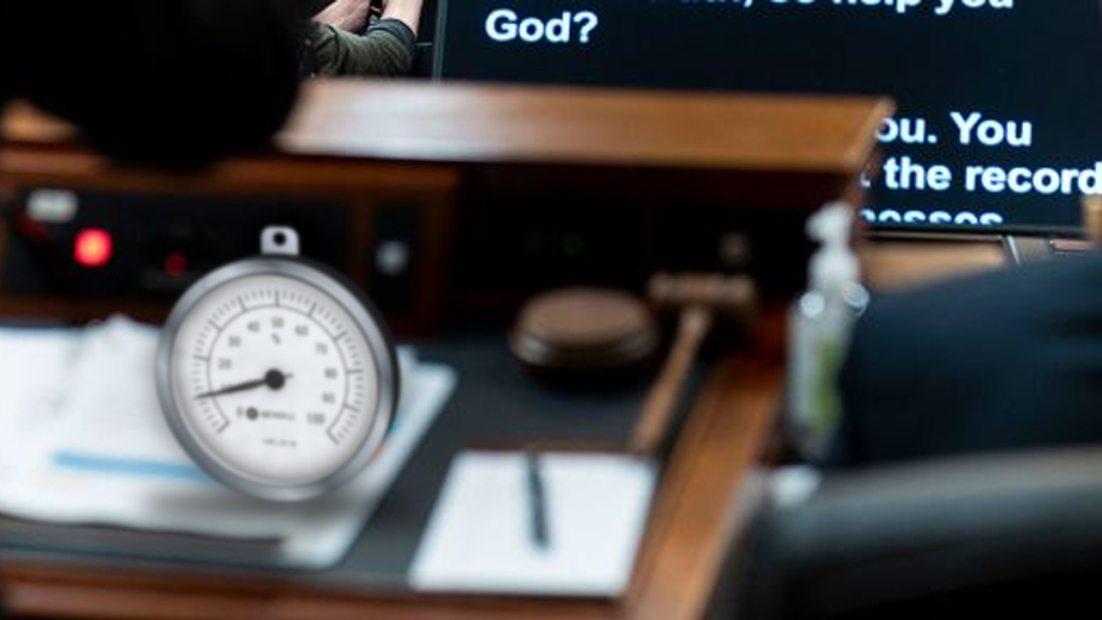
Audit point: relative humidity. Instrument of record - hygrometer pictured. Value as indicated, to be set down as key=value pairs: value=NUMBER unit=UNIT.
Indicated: value=10 unit=%
